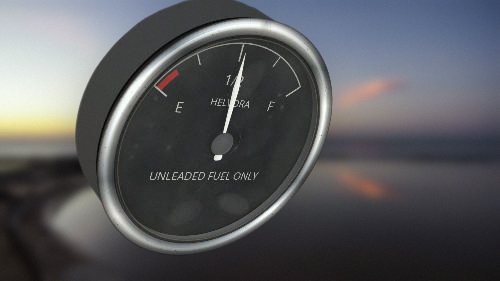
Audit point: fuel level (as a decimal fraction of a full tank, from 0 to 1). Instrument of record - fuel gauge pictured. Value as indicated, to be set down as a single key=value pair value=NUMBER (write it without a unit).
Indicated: value=0.5
